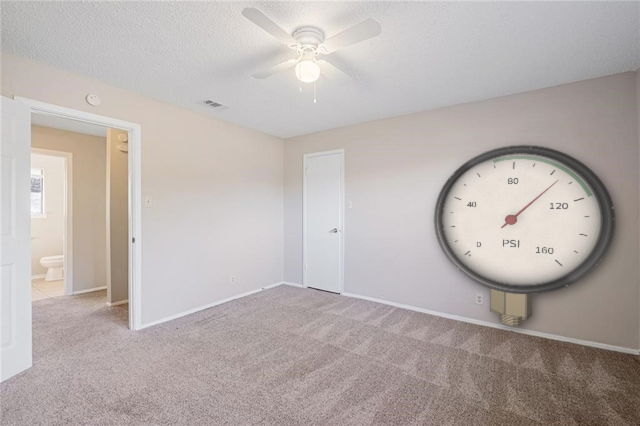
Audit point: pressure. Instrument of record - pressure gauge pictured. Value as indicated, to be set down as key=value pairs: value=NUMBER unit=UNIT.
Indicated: value=105 unit=psi
